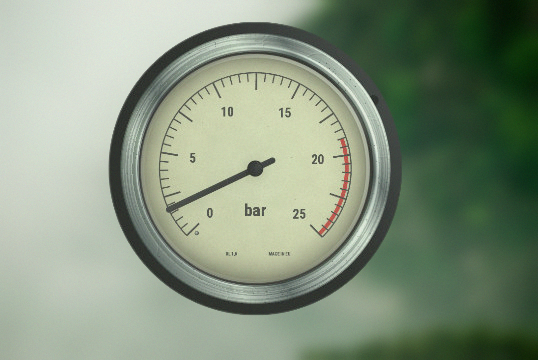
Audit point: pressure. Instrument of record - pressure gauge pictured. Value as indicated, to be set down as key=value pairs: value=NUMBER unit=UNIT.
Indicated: value=1.75 unit=bar
